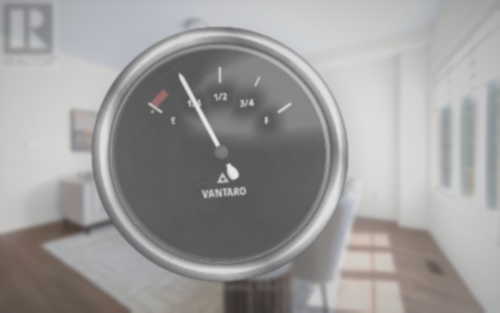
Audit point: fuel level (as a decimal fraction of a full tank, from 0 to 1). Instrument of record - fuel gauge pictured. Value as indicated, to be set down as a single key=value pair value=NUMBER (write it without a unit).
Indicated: value=0.25
